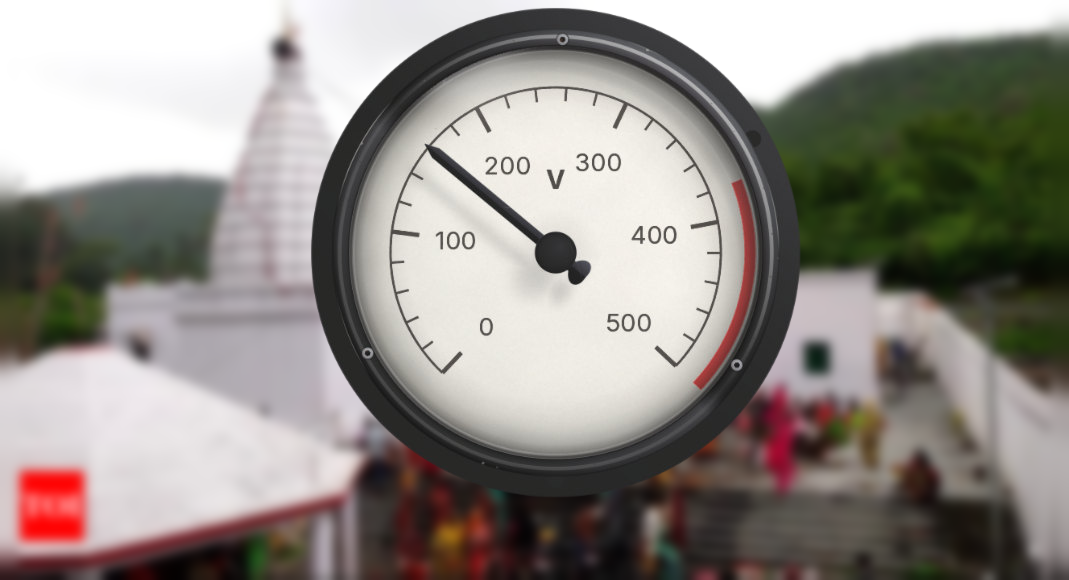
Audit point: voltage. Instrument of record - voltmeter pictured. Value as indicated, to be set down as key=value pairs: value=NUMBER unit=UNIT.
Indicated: value=160 unit=V
